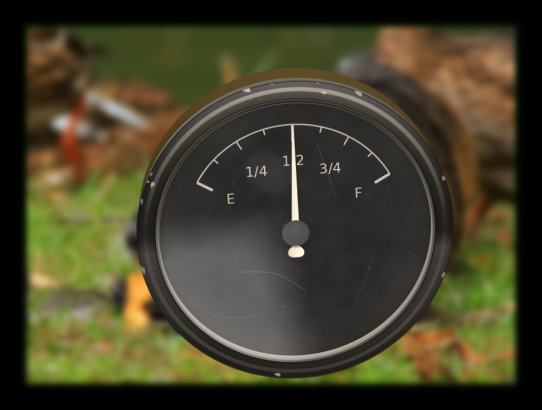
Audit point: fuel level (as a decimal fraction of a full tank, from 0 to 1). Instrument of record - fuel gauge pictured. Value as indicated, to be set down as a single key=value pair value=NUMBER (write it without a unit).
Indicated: value=0.5
